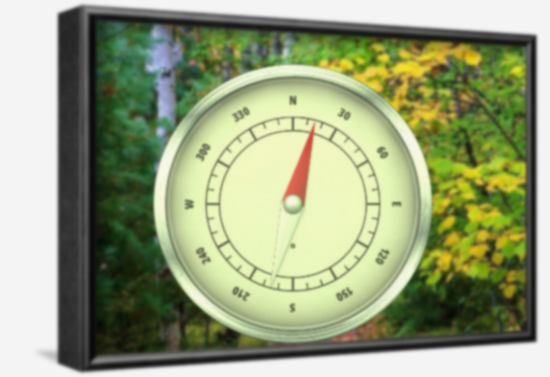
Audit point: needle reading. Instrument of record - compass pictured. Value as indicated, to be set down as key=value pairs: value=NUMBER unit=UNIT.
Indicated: value=15 unit=°
